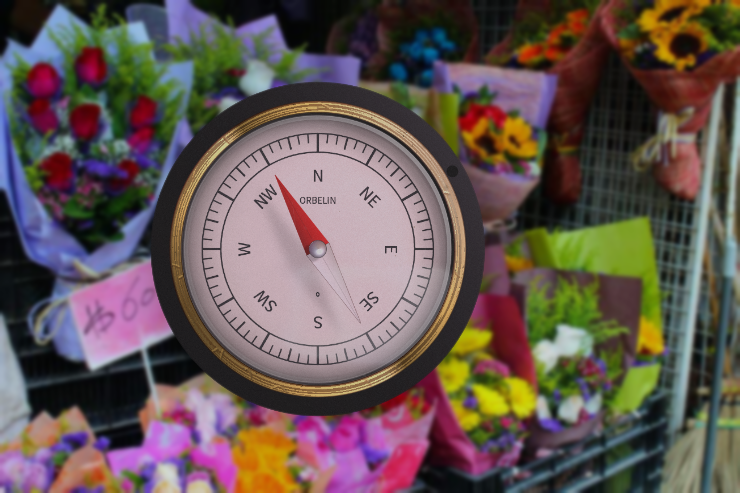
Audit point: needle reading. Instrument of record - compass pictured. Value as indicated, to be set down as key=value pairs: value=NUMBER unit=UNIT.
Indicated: value=330 unit=°
